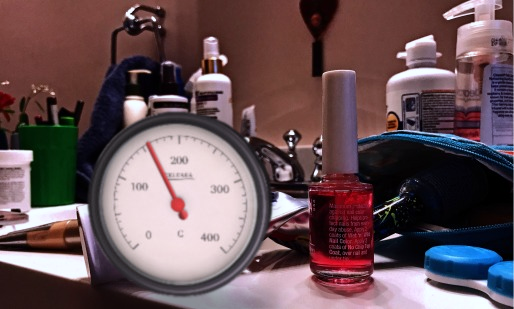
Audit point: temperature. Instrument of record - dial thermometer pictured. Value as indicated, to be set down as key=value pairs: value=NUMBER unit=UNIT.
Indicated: value=160 unit=°C
